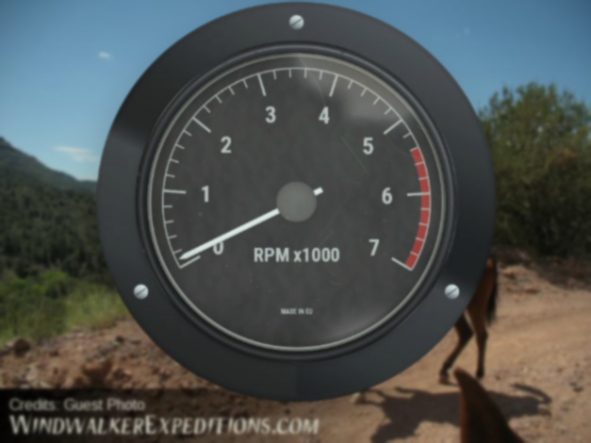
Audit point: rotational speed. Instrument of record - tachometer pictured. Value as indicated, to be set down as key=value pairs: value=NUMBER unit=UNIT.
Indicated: value=100 unit=rpm
